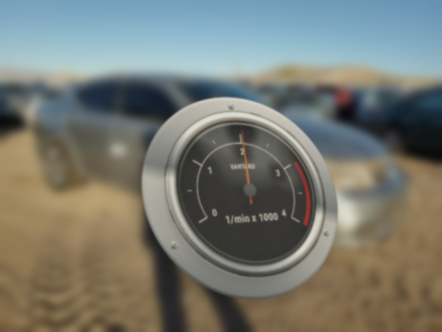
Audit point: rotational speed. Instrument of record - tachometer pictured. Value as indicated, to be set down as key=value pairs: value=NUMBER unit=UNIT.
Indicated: value=2000 unit=rpm
